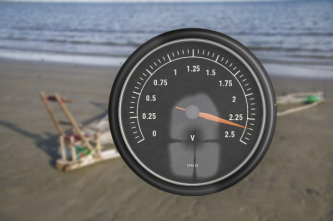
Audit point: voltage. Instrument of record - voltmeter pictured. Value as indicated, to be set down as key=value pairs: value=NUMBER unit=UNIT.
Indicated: value=2.35 unit=V
